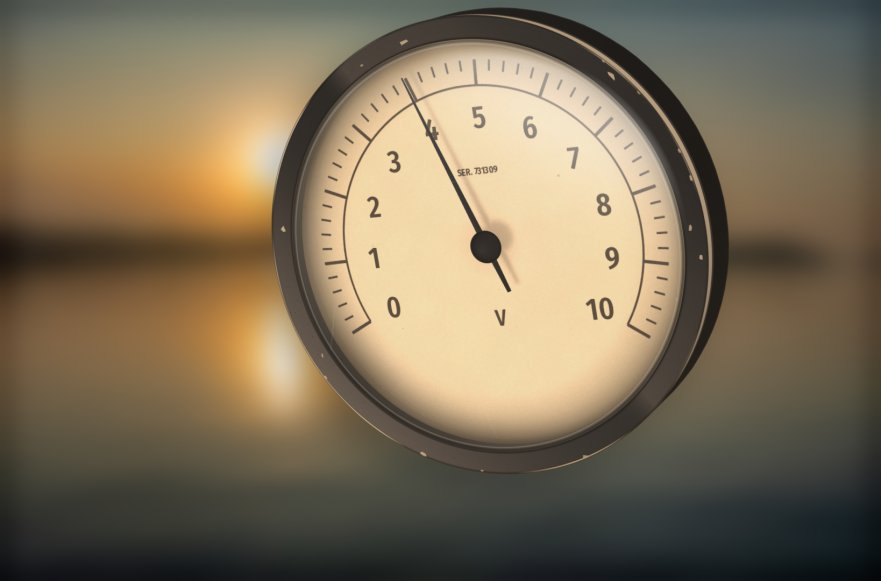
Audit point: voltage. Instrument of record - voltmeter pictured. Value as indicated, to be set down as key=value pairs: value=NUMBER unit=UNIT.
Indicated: value=4 unit=V
